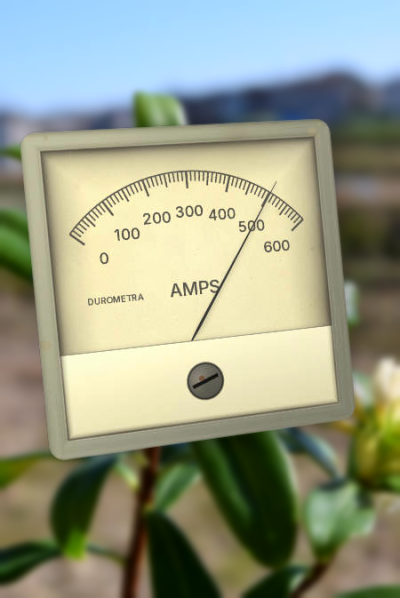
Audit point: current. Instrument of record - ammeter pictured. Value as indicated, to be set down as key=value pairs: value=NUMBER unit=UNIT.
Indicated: value=500 unit=A
